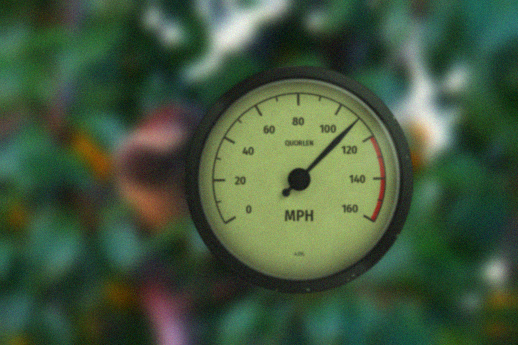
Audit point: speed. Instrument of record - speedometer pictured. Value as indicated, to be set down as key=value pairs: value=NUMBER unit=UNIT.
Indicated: value=110 unit=mph
